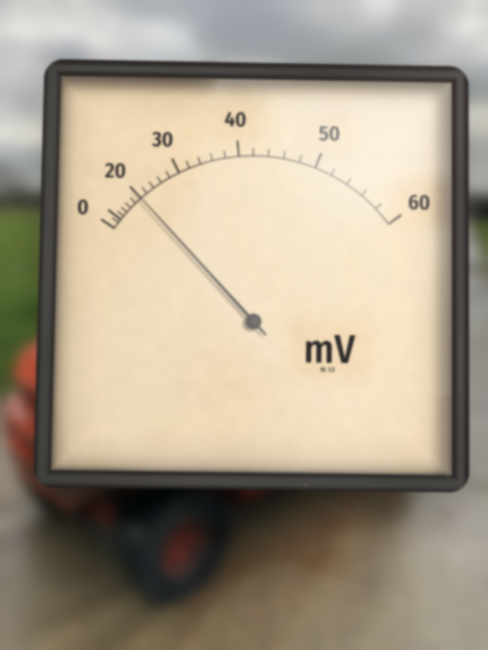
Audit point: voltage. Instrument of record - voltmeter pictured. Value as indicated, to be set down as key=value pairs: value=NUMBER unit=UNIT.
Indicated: value=20 unit=mV
